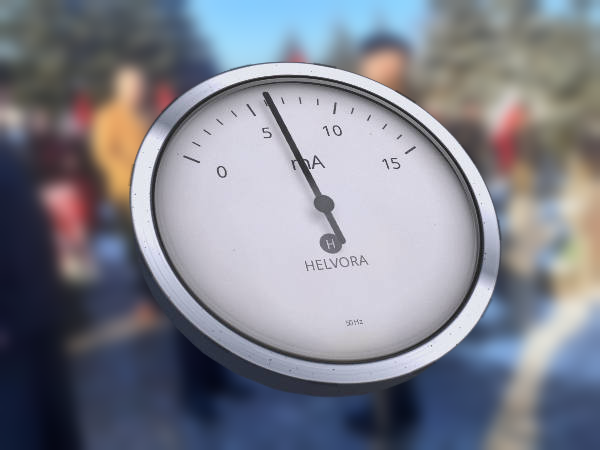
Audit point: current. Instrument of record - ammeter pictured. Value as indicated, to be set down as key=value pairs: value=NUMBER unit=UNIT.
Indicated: value=6 unit=mA
